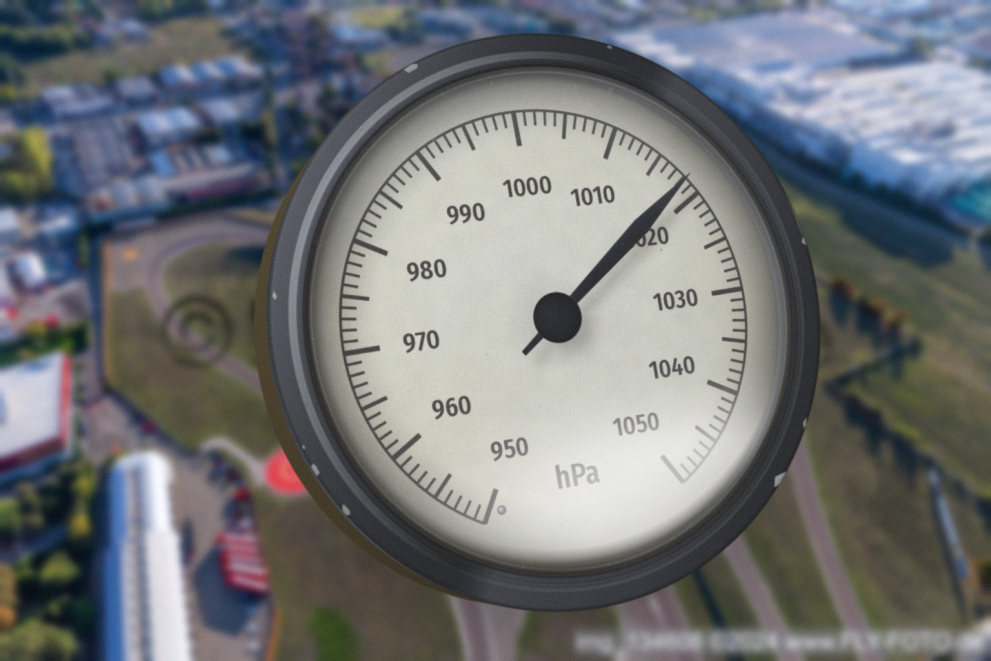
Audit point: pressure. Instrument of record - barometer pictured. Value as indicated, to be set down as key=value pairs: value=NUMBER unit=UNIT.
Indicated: value=1018 unit=hPa
